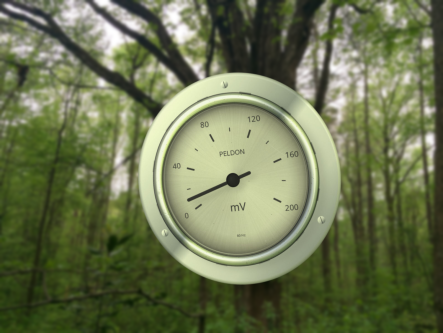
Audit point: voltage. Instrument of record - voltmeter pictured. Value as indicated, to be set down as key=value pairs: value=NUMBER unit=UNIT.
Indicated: value=10 unit=mV
